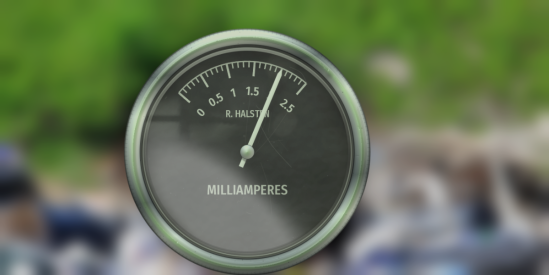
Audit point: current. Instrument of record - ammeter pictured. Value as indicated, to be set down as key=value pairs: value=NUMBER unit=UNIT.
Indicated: value=2 unit=mA
